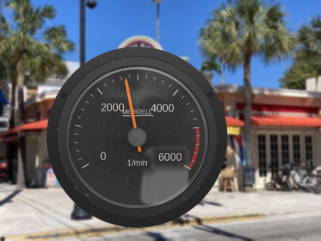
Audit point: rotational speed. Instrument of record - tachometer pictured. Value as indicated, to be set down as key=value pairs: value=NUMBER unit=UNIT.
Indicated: value=2700 unit=rpm
